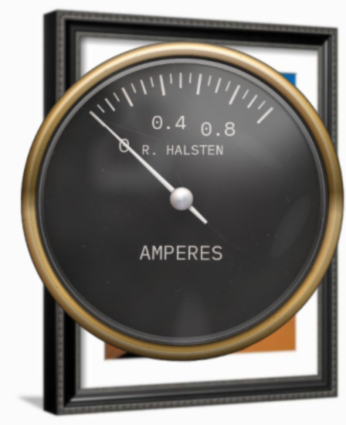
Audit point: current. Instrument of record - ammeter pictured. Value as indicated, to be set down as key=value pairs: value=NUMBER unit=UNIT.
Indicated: value=0 unit=A
